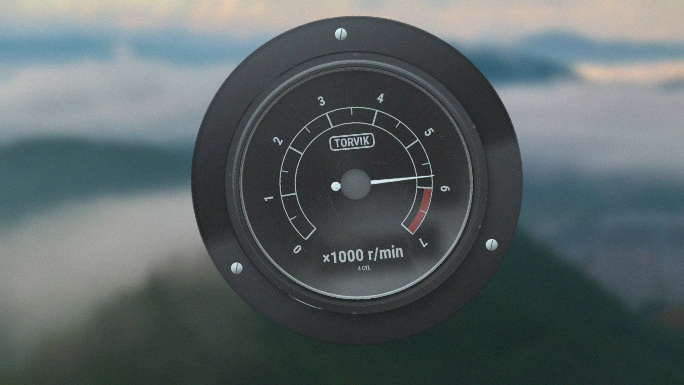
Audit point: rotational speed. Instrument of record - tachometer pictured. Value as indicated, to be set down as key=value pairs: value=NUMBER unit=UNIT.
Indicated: value=5750 unit=rpm
